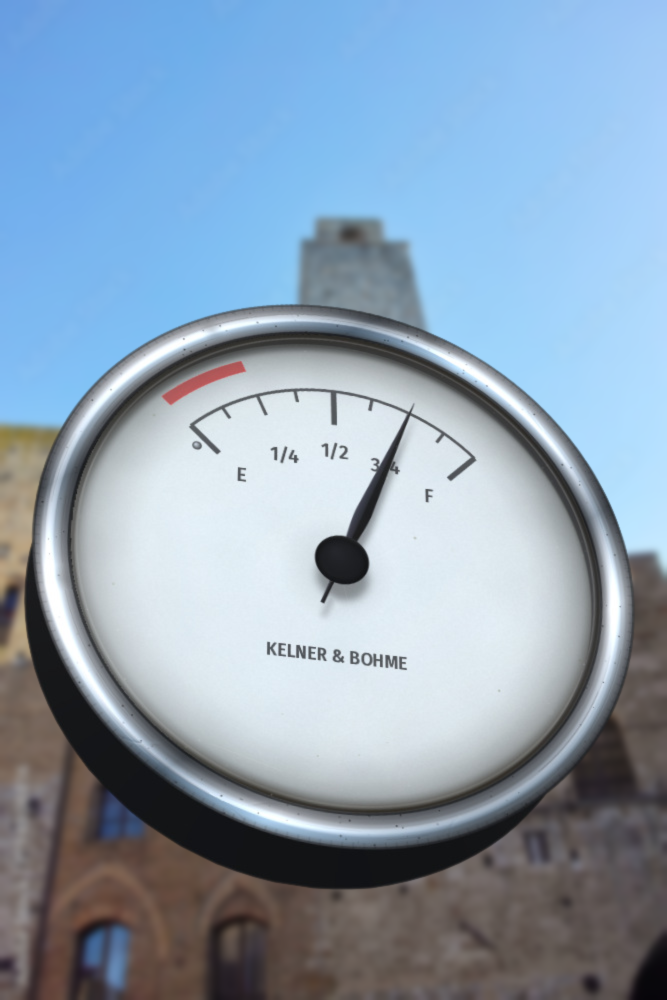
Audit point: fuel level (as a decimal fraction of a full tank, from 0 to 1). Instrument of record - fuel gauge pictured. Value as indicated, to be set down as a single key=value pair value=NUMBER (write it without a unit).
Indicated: value=0.75
